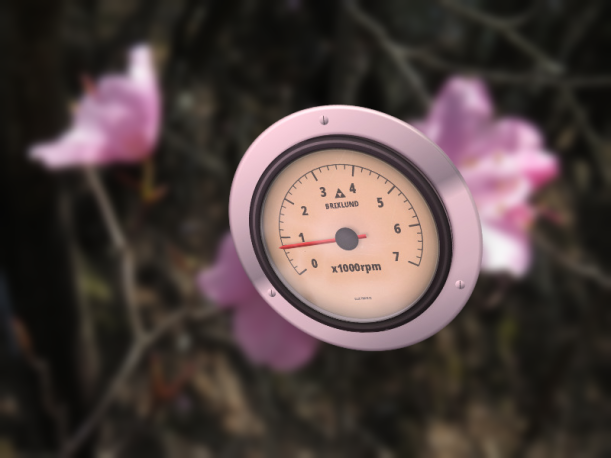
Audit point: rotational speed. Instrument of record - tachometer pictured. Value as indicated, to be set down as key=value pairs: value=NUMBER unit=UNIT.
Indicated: value=800 unit=rpm
